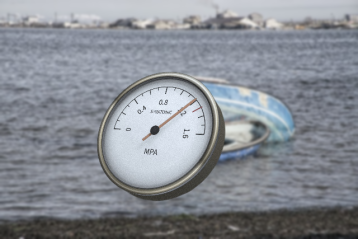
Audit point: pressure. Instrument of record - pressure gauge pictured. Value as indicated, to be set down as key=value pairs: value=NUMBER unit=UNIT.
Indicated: value=1.2 unit=MPa
